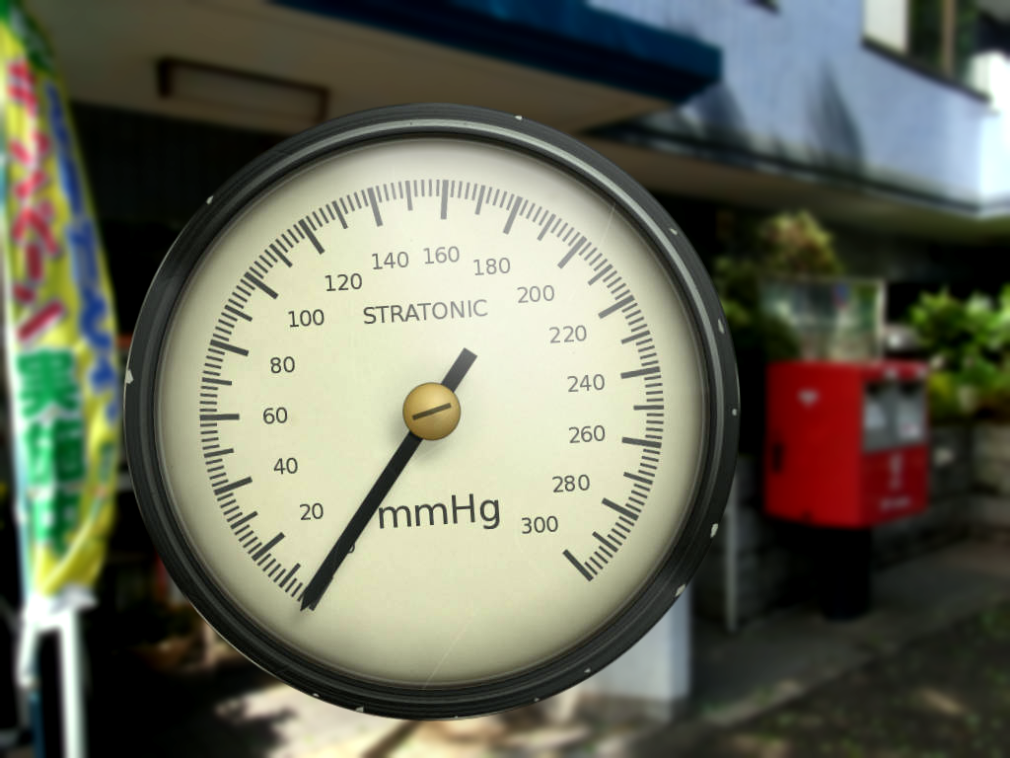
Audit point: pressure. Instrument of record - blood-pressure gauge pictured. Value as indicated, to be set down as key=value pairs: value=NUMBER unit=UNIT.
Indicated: value=2 unit=mmHg
